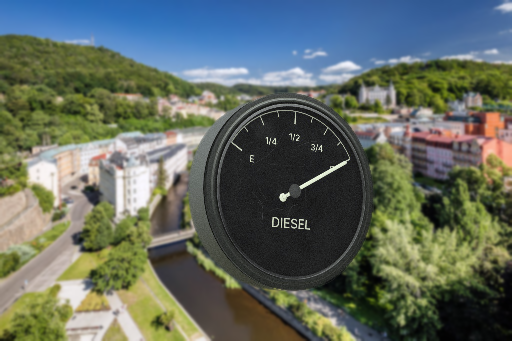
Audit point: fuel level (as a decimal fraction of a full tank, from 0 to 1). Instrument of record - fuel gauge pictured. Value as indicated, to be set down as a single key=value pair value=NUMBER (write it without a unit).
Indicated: value=1
